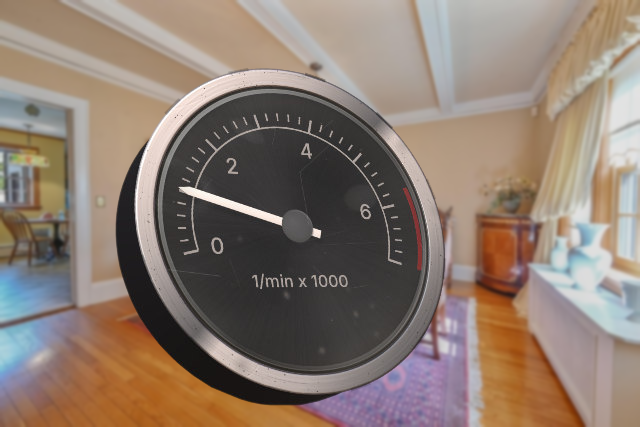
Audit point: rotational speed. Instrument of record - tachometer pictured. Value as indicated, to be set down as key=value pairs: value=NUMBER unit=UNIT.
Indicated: value=1000 unit=rpm
